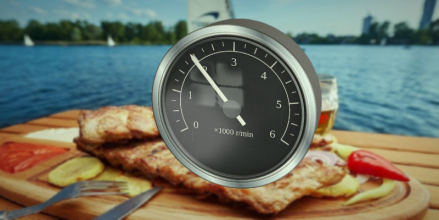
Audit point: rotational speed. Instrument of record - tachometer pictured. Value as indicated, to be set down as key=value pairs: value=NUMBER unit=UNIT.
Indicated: value=2000 unit=rpm
